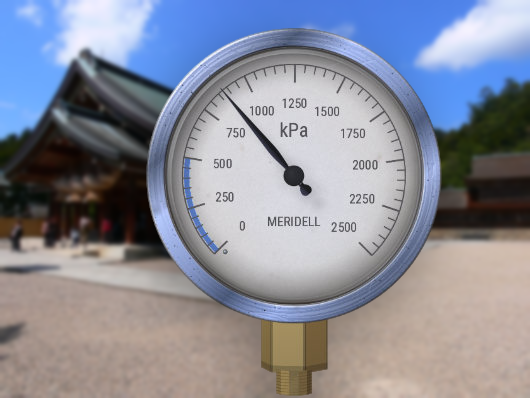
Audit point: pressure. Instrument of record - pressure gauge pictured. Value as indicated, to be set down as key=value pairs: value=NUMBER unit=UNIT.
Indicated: value=875 unit=kPa
